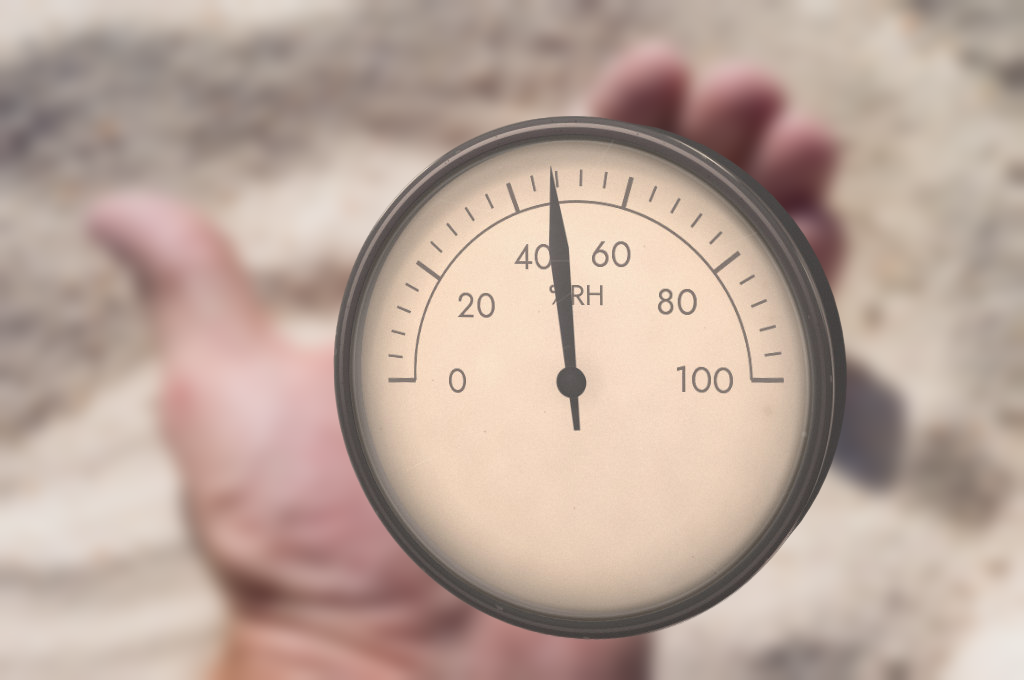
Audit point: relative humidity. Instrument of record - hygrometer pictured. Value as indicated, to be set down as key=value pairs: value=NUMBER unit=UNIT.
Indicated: value=48 unit=%
